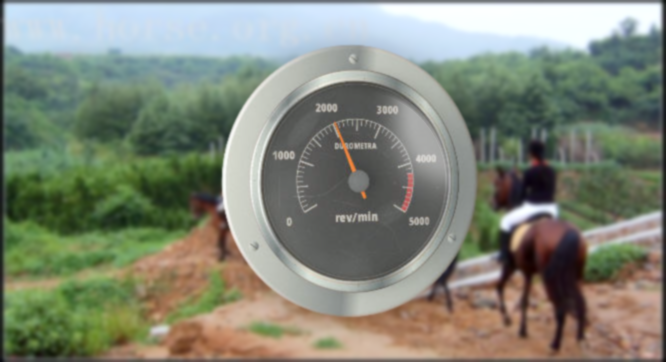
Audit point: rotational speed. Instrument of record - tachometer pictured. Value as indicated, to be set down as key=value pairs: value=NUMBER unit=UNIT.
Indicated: value=2000 unit=rpm
